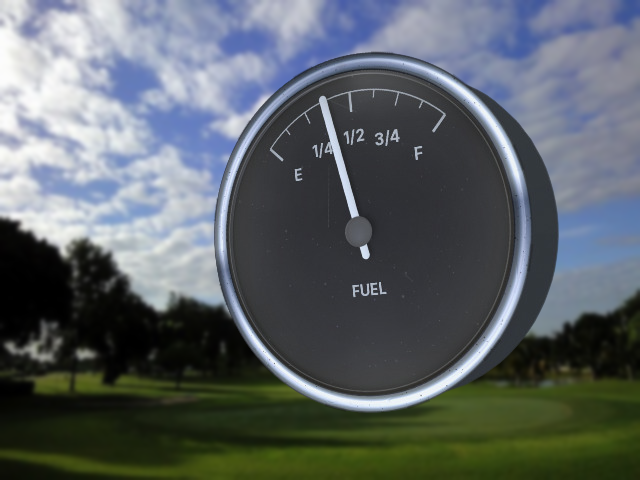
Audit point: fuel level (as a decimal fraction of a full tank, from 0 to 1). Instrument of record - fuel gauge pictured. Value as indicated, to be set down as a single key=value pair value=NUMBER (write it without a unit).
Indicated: value=0.375
